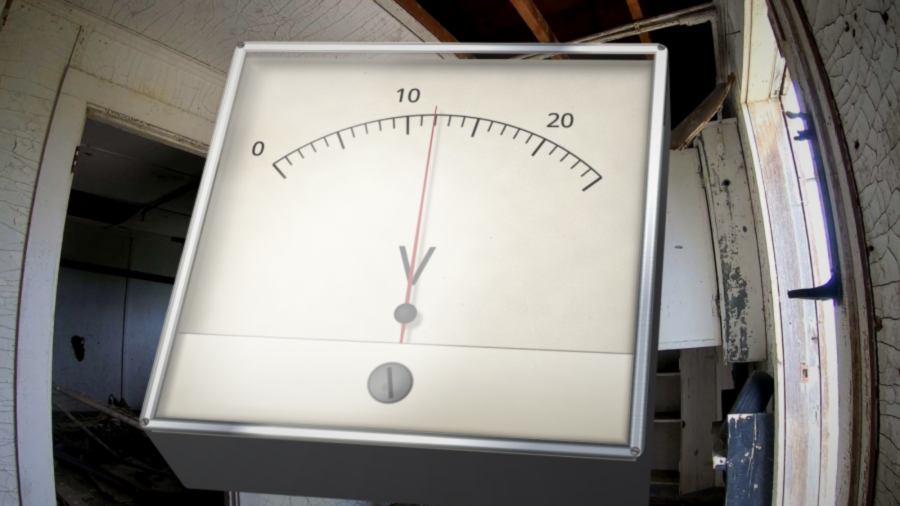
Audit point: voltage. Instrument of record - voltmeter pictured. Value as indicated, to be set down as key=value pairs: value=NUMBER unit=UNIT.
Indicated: value=12 unit=V
